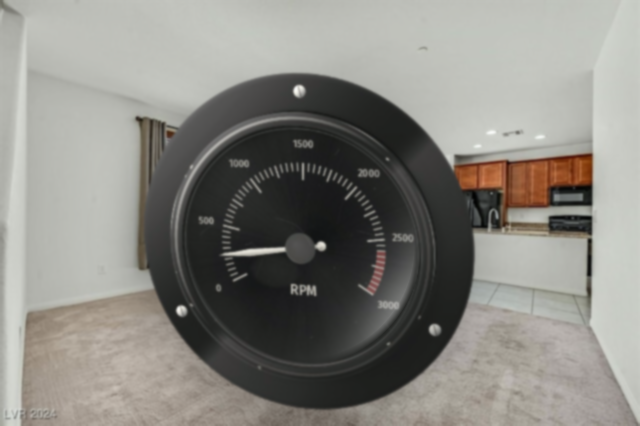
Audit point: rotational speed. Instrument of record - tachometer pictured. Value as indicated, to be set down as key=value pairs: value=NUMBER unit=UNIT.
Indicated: value=250 unit=rpm
